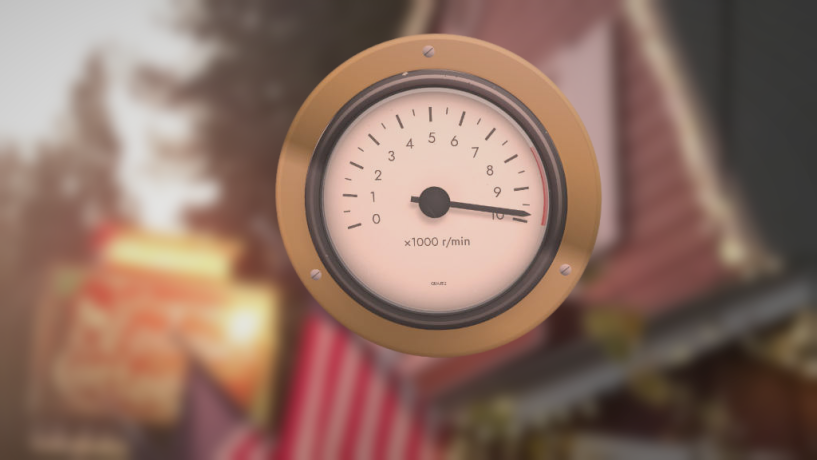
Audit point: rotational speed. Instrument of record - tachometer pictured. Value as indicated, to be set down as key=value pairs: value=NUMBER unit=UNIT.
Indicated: value=9750 unit=rpm
